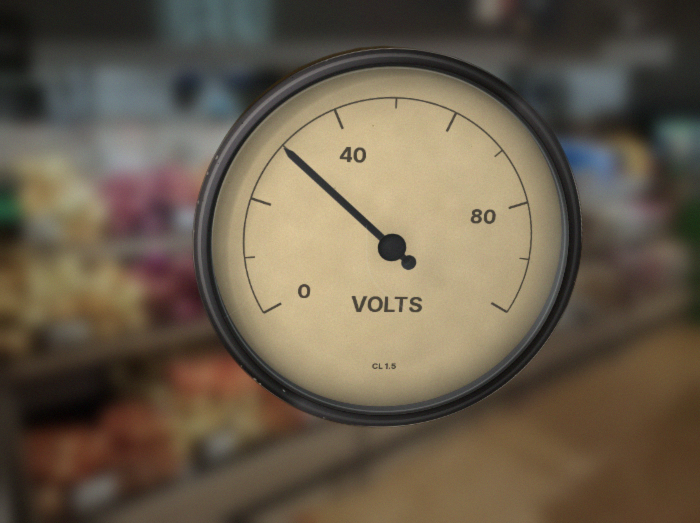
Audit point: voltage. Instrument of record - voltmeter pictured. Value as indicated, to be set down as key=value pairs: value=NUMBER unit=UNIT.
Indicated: value=30 unit=V
